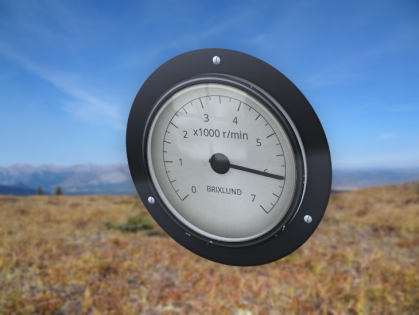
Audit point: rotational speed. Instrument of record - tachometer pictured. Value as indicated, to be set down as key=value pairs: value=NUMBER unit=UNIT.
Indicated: value=6000 unit=rpm
